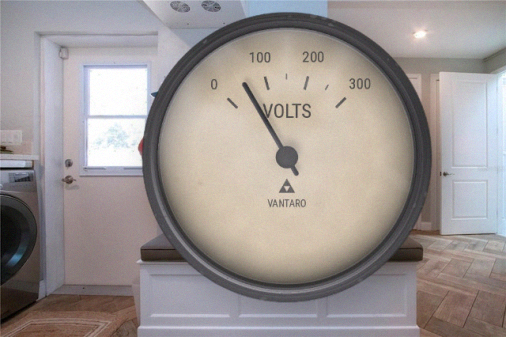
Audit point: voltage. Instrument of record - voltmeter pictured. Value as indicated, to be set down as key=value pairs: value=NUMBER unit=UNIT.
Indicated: value=50 unit=V
